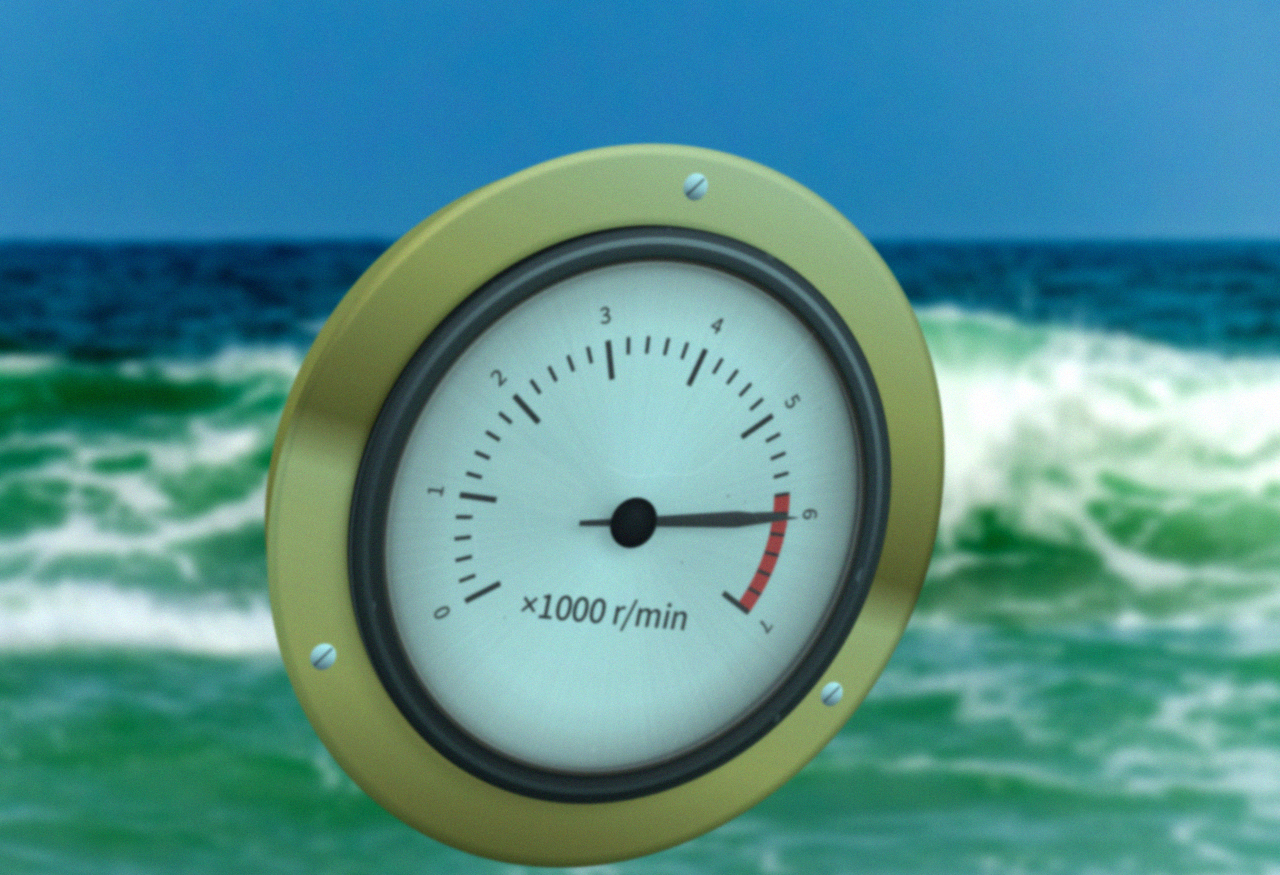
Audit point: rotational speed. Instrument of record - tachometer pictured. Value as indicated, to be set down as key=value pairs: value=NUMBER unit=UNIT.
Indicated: value=6000 unit=rpm
